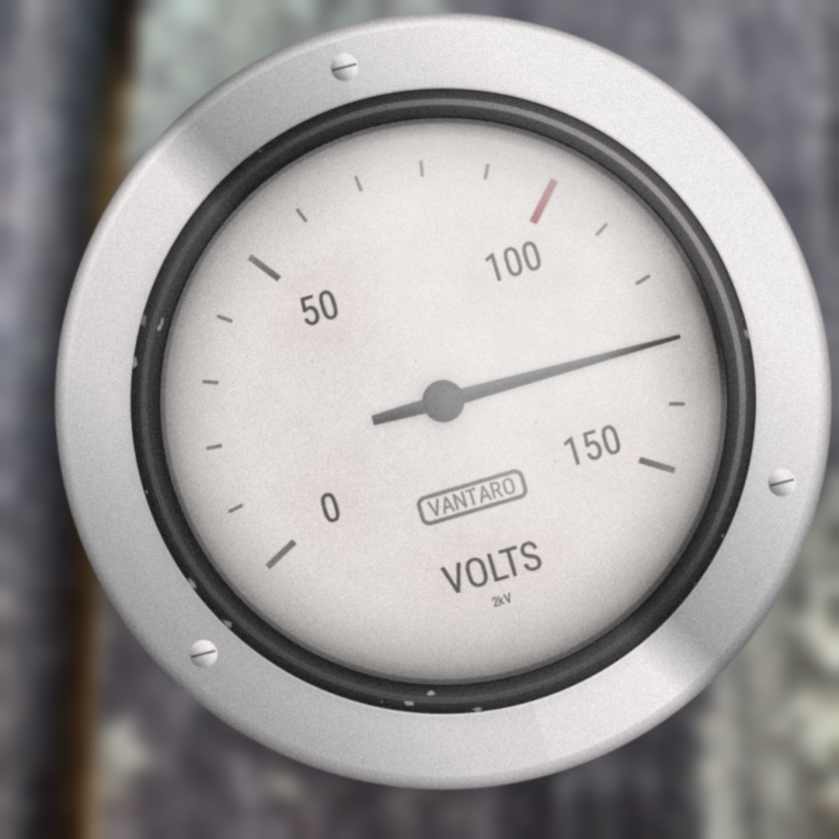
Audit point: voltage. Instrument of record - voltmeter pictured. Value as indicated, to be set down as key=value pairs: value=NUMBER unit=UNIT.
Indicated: value=130 unit=V
